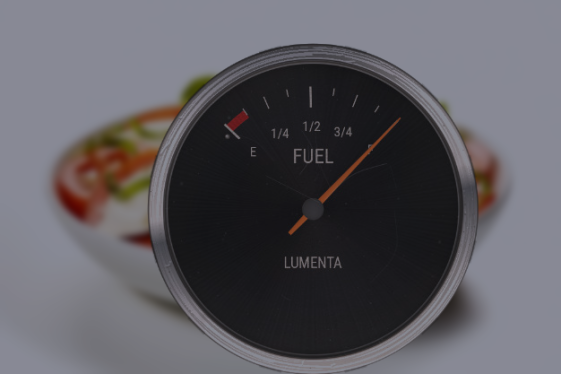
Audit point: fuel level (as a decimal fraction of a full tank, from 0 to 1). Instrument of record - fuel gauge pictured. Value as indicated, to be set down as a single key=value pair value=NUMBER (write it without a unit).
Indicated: value=1
